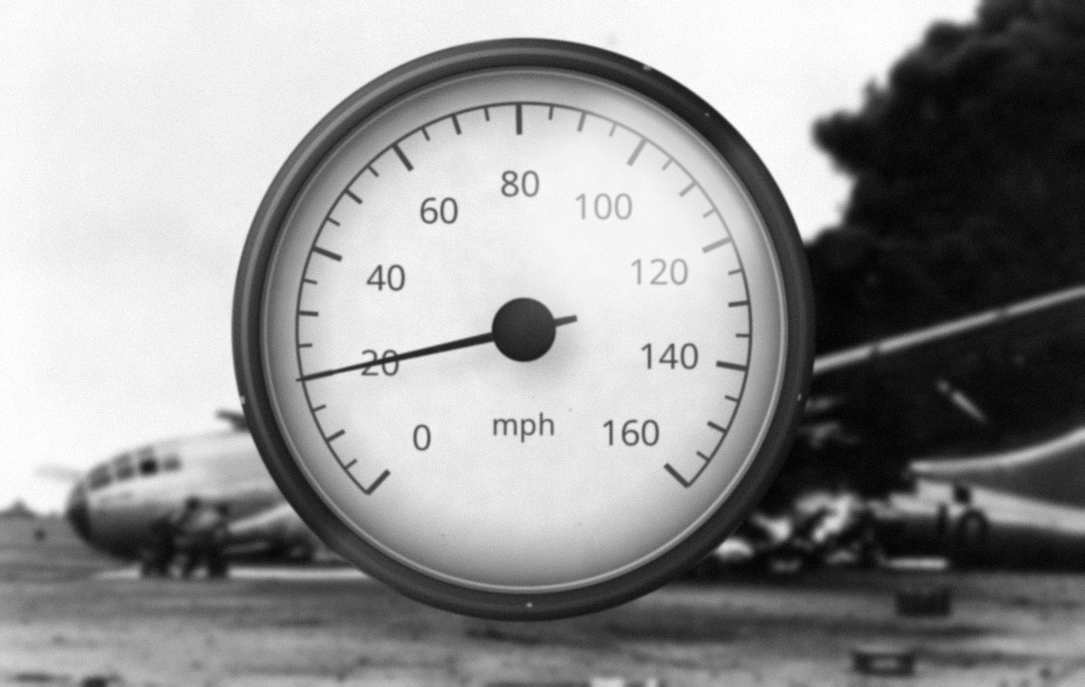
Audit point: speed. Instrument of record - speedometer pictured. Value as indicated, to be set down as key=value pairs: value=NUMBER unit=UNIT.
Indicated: value=20 unit=mph
